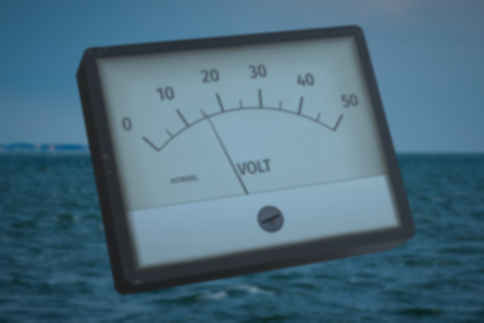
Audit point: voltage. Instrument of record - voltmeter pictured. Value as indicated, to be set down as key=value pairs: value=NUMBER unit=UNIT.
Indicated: value=15 unit=V
